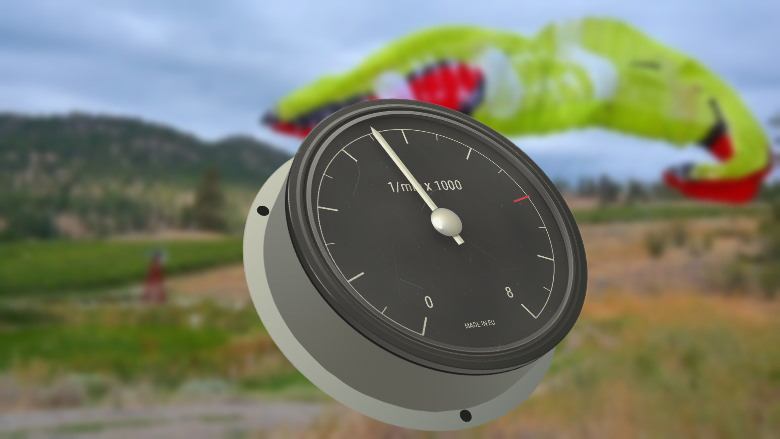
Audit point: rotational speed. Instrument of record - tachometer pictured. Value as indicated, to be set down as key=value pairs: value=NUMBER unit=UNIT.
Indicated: value=3500 unit=rpm
